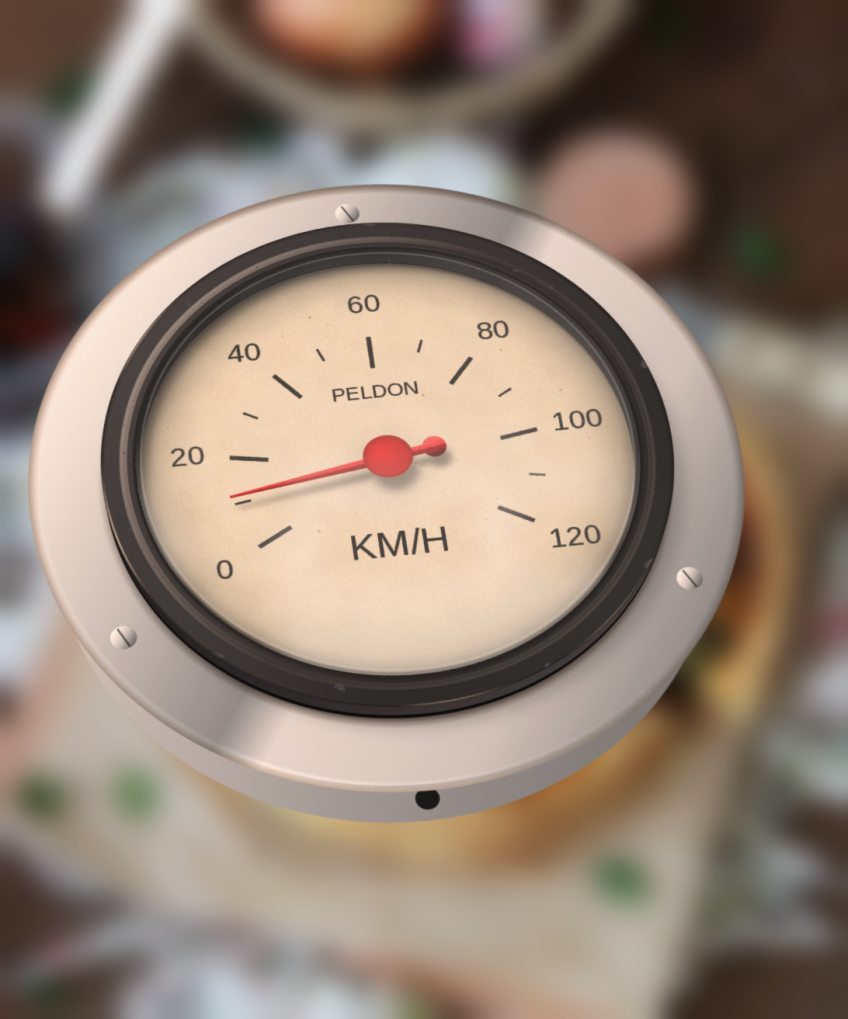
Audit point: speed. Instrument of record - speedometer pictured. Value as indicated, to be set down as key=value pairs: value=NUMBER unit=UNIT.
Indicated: value=10 unit=km/h
